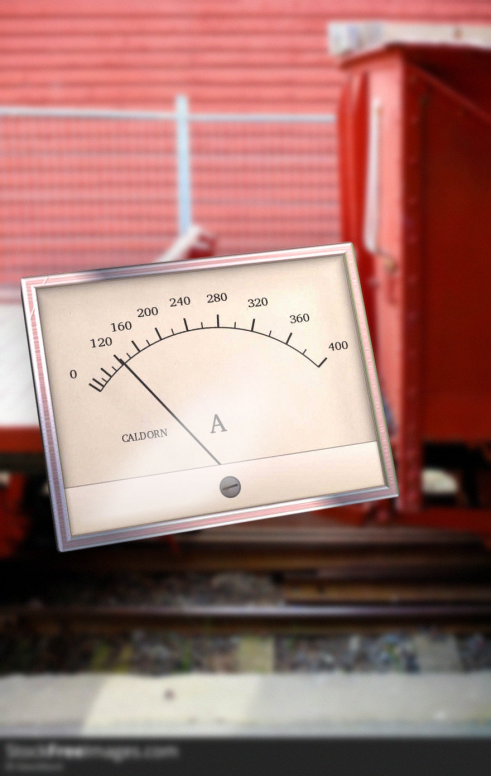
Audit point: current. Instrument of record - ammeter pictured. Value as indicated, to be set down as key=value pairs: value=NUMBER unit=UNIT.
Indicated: value=120 unit=A
